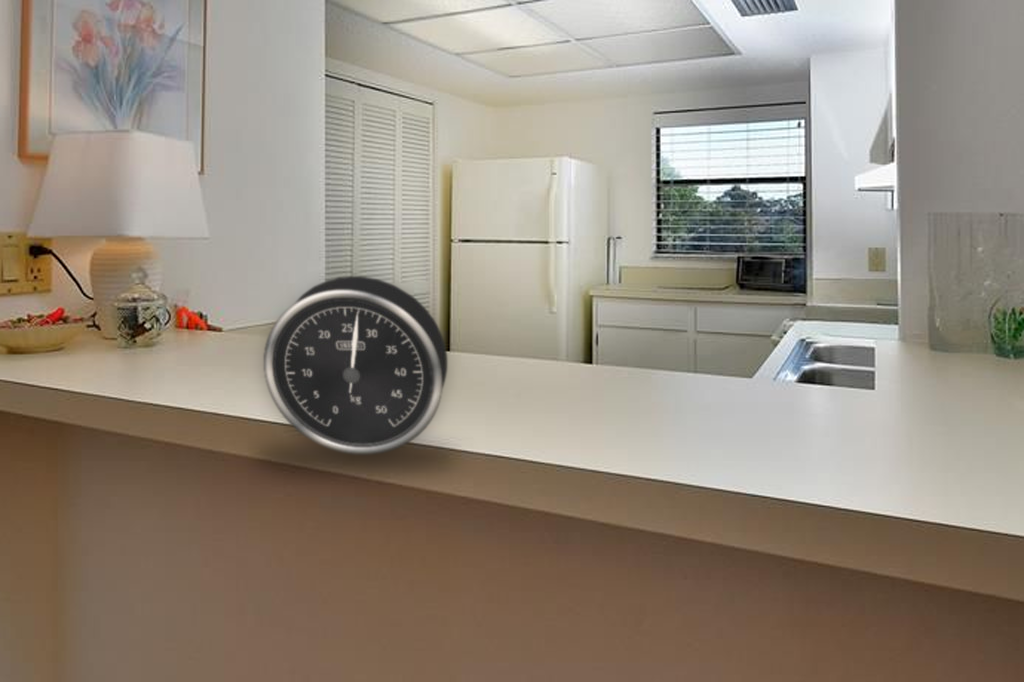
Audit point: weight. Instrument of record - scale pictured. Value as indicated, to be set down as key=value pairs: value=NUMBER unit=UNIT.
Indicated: value=27 unit=kg
